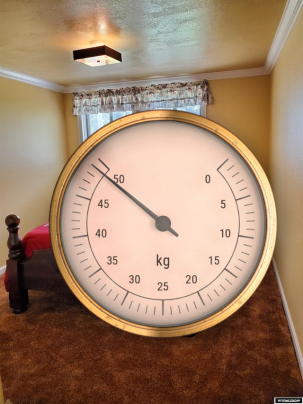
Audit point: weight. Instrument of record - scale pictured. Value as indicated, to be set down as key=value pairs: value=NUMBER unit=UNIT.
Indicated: value=49 unit=kg
